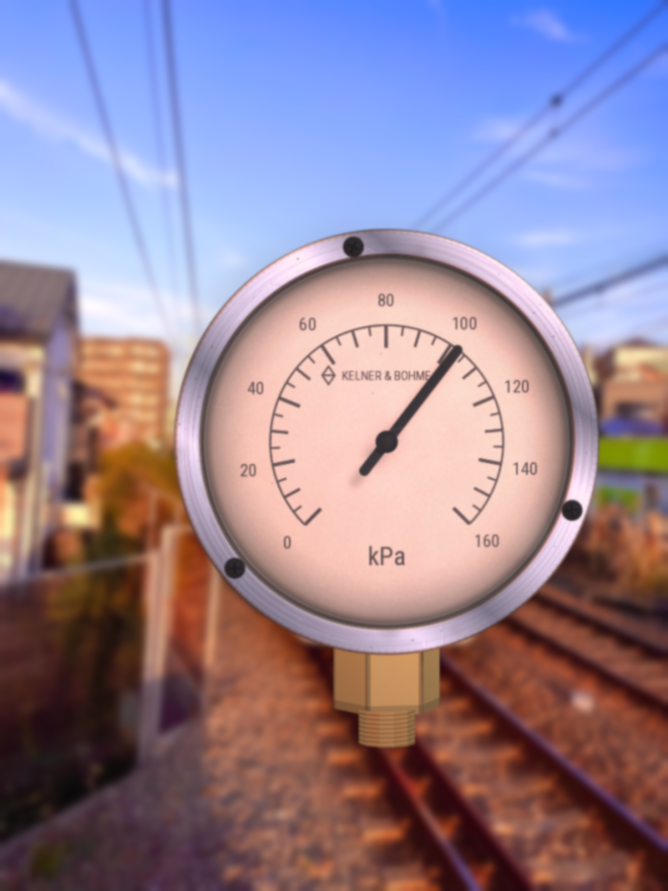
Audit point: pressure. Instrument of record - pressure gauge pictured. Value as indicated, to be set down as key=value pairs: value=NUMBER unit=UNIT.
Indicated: value=102.5 unit=kPa
